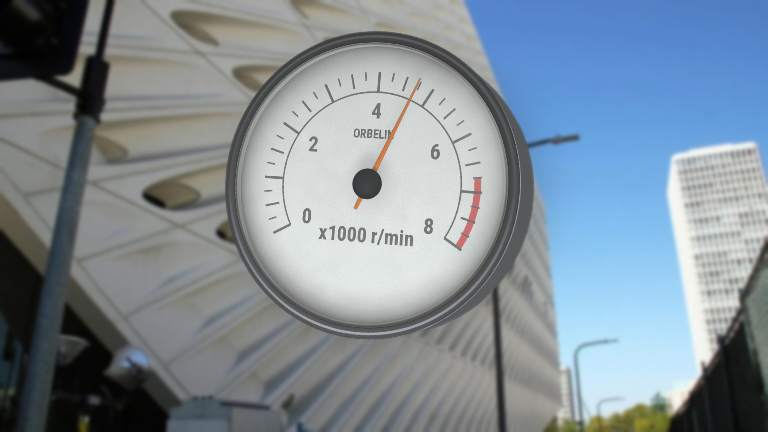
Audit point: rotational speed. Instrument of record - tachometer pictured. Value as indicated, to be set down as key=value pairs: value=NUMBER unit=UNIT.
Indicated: value=4750 unit=rpm
